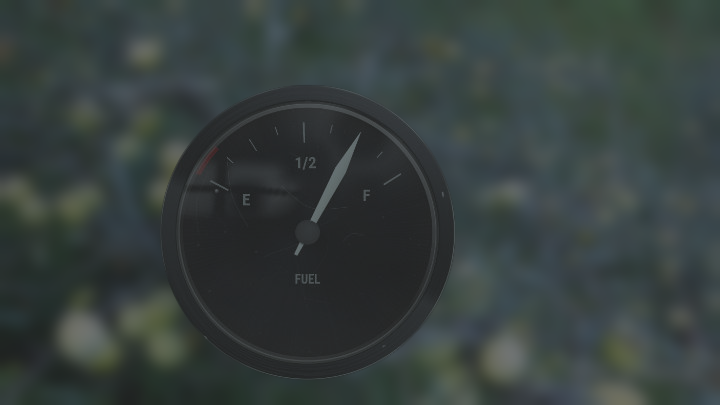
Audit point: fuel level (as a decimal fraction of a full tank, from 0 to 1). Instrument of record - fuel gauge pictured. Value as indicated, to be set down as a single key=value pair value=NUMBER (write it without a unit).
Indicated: value=0.75
